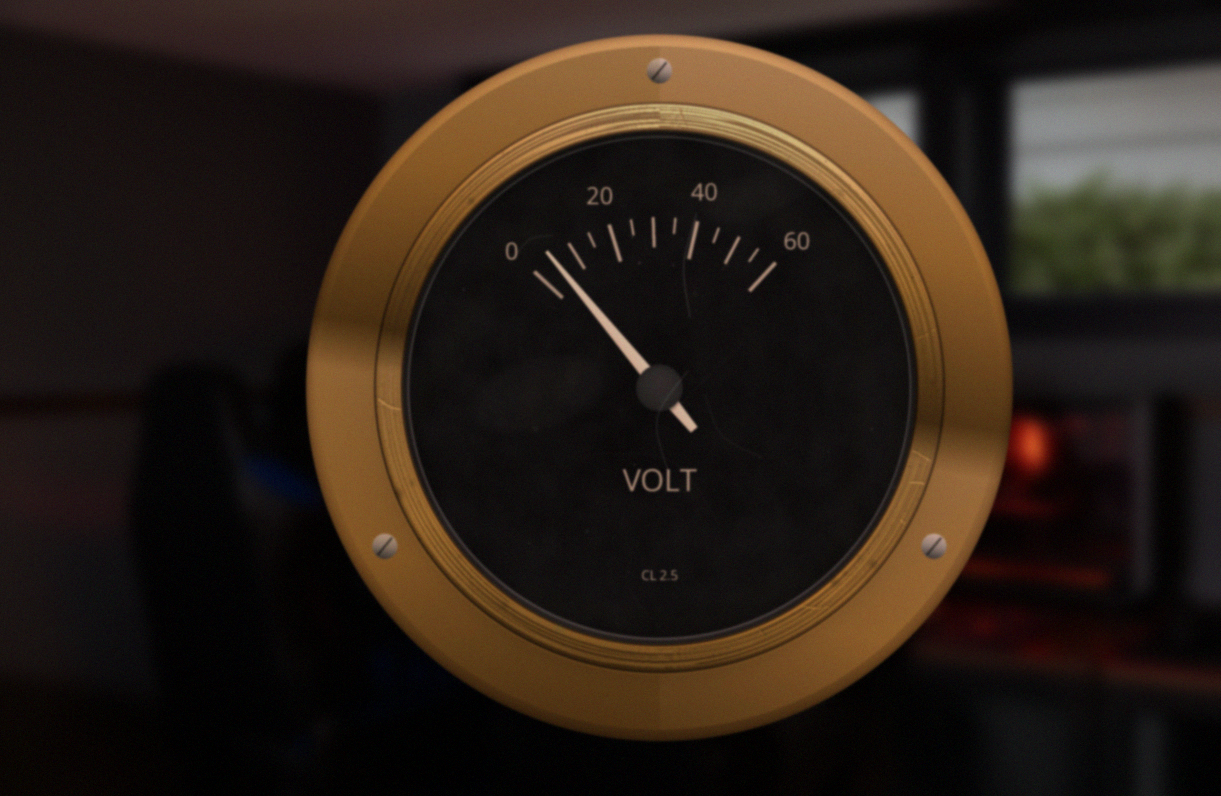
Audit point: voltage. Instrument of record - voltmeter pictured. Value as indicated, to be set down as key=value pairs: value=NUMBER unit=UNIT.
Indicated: value=5 unit=V
